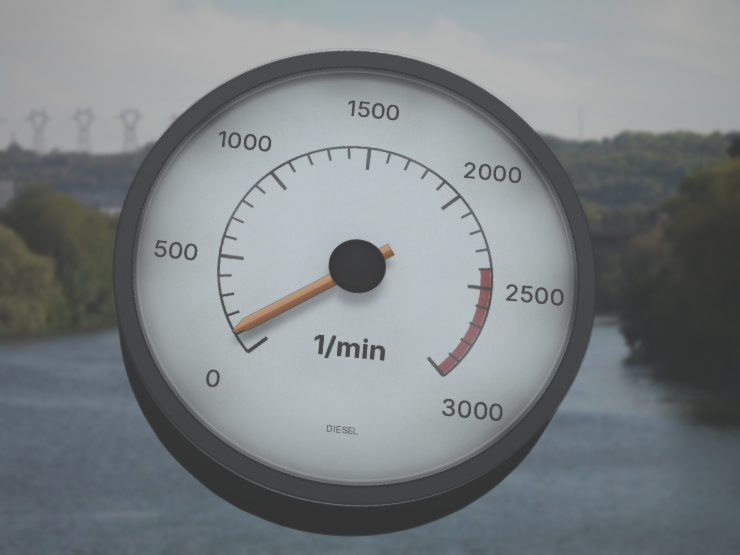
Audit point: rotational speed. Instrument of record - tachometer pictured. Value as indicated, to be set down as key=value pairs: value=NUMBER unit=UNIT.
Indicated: value=100 unit=rpm
